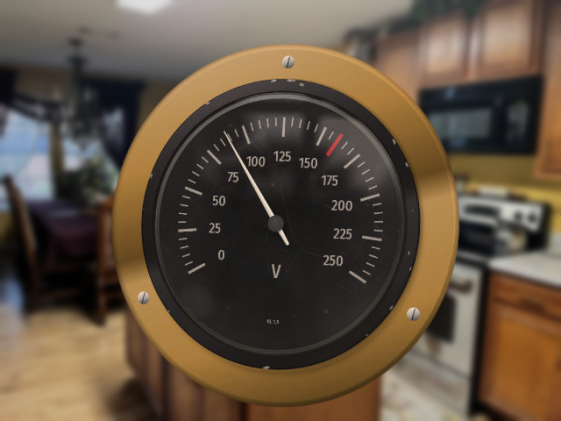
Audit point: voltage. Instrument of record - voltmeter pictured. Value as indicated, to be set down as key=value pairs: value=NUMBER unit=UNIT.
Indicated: value=90 unit=V
